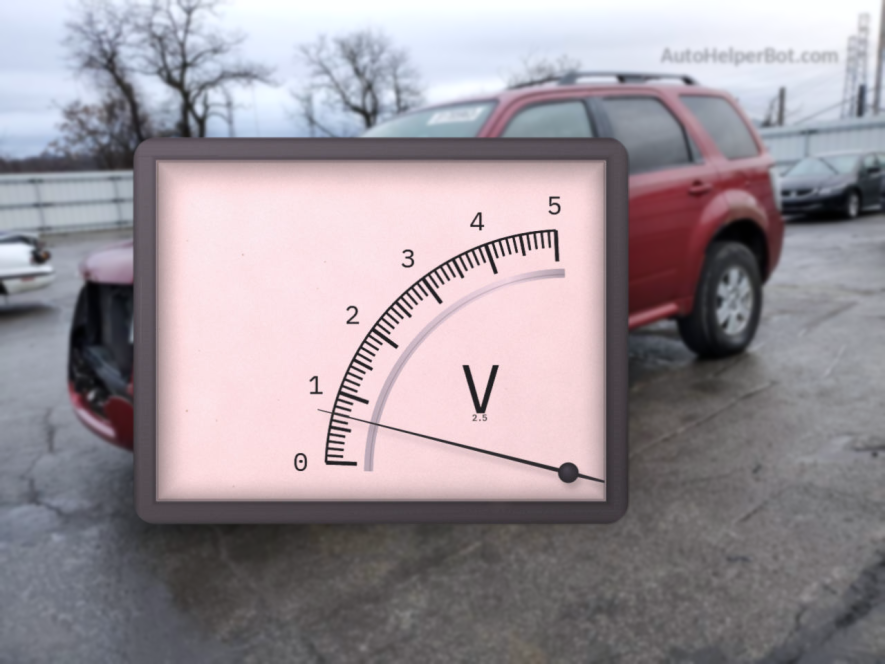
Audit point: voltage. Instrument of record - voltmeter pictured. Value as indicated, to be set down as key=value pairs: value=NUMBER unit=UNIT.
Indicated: value=0.7 unit=V
